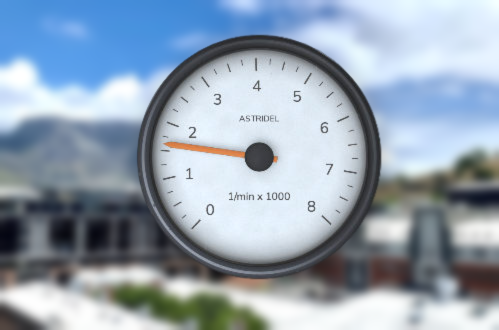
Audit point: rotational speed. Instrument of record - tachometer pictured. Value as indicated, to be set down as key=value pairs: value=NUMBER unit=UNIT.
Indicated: value=1625 unit=rpm
